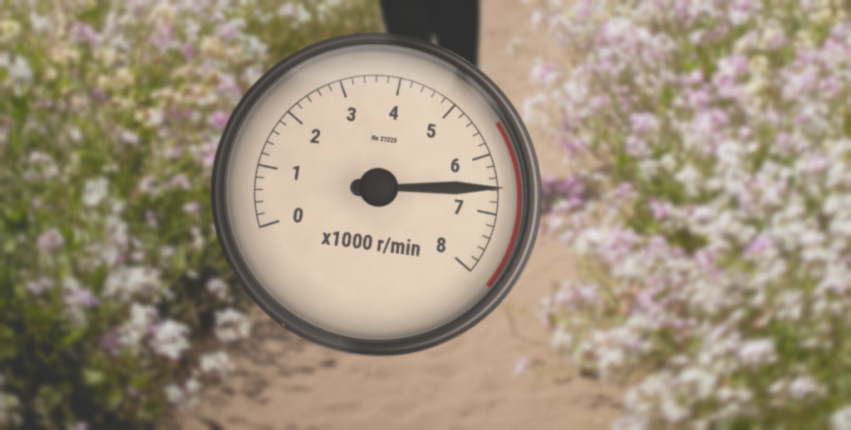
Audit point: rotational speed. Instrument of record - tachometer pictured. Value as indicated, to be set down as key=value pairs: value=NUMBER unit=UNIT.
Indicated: value=6600 unit=rpm
